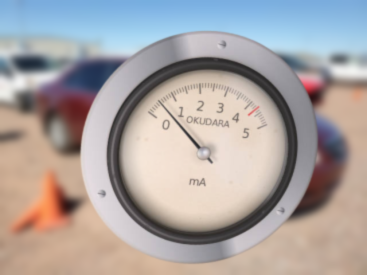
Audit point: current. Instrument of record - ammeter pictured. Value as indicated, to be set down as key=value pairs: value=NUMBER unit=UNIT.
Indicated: value=0.5 unit=mA
